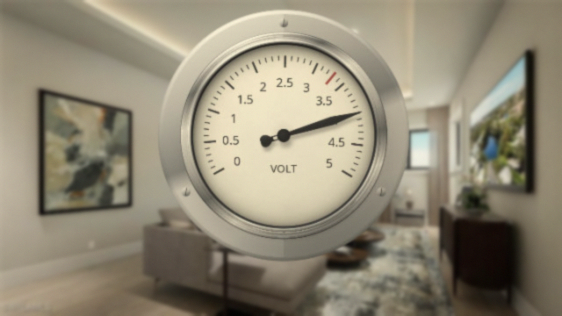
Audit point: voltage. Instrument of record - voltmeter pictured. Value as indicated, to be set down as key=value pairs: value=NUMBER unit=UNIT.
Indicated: value=4 unit=V
